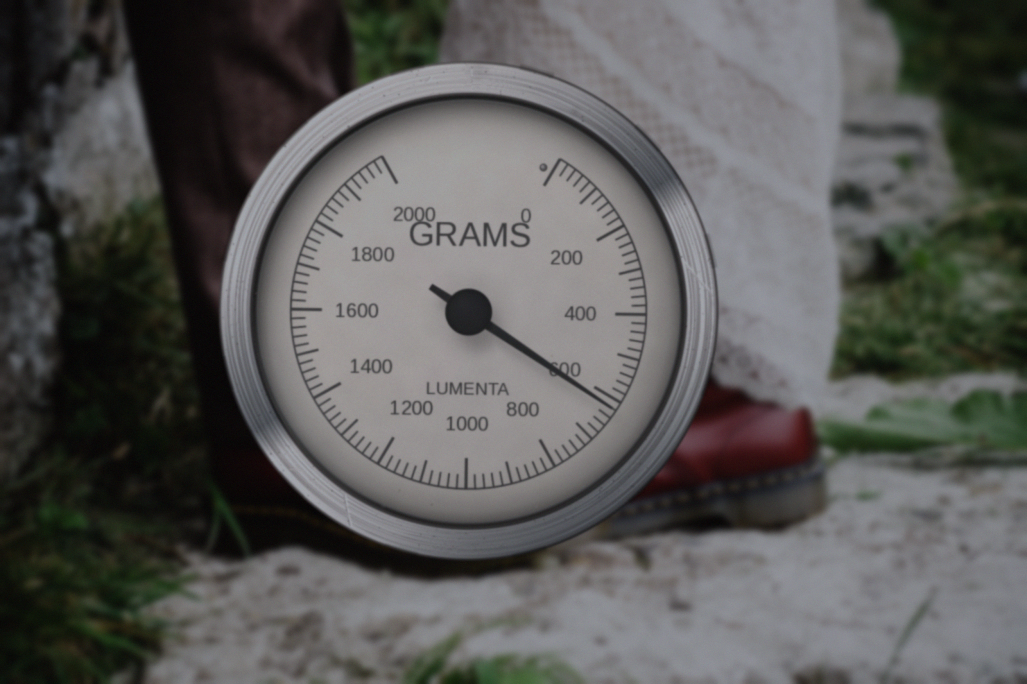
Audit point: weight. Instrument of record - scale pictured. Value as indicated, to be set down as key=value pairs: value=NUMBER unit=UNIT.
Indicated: value=620 unit=g
